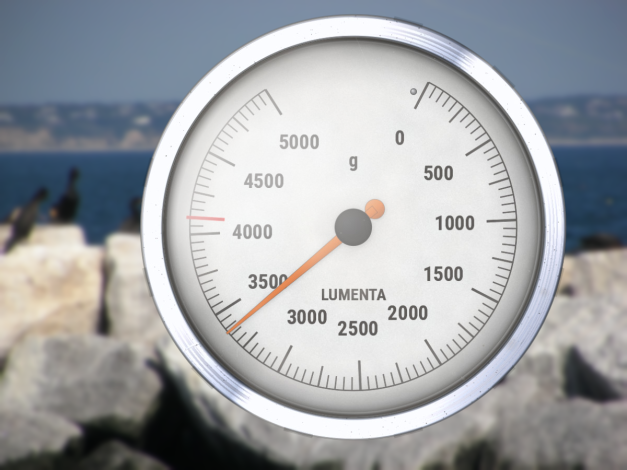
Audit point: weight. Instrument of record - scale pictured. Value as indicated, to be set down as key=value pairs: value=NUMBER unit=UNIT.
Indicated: value=3375 unit=g
